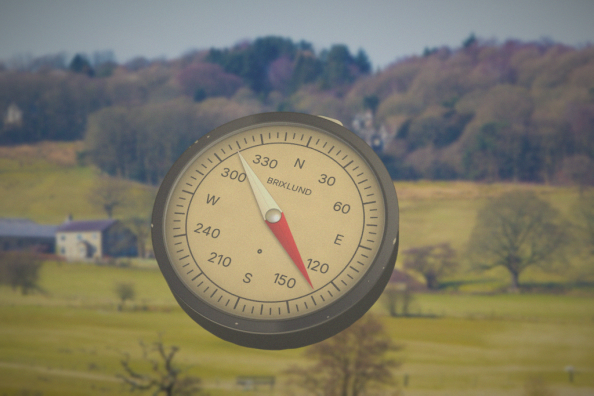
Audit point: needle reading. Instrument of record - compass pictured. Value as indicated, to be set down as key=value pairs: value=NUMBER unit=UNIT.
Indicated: value=132.5 unit=°
